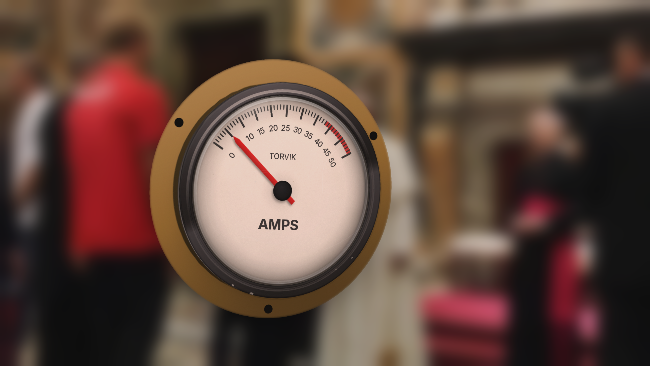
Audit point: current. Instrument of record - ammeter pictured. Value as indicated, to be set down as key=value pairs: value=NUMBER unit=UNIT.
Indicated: value=5 unit=A
